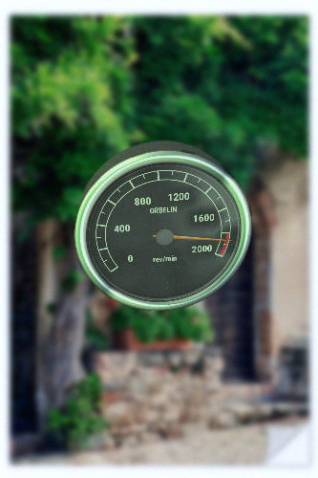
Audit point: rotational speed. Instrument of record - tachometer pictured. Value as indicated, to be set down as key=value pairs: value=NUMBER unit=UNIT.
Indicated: value=1850 unit=rpm
